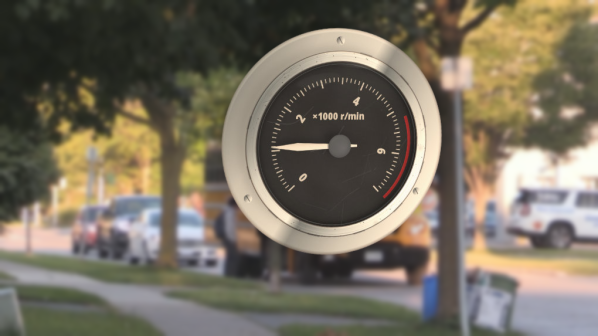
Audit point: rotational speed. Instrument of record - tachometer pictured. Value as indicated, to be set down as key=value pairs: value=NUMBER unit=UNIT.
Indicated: value=1100 unit=rpm
